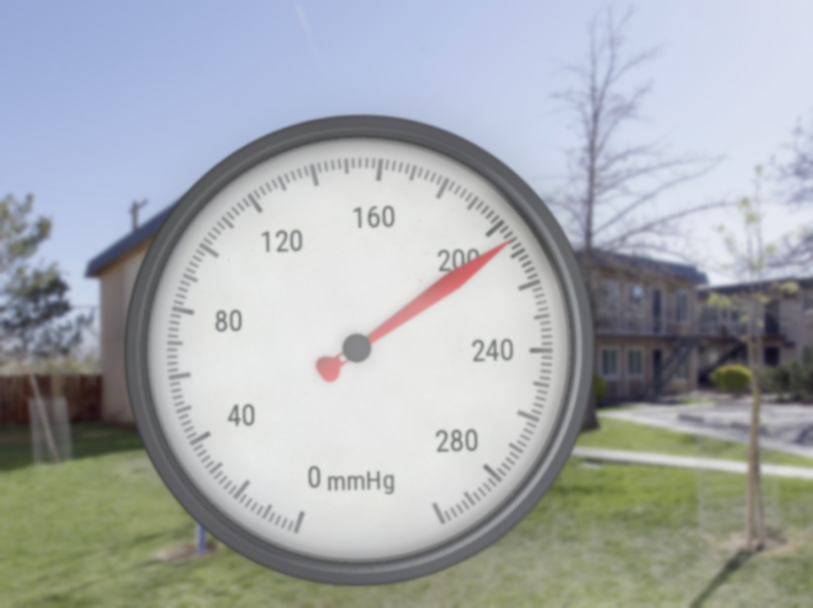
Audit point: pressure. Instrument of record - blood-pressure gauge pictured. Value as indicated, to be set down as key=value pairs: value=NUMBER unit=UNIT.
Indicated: value=206 unit=mmHg
